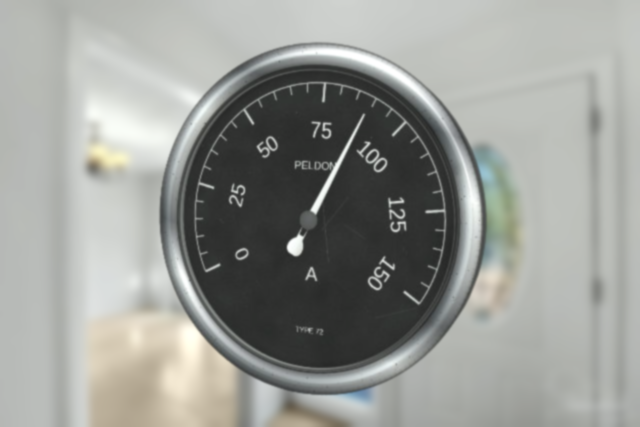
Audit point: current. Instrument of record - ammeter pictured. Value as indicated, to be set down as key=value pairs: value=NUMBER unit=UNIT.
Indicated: value=90 unit=A
